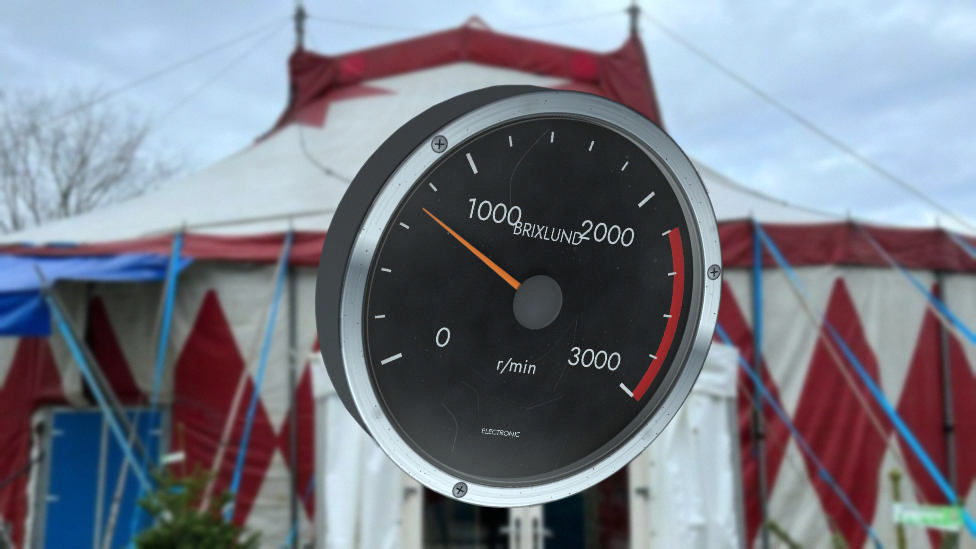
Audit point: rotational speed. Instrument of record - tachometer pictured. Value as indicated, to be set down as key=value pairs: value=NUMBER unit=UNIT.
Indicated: value=700 unit=rpm
